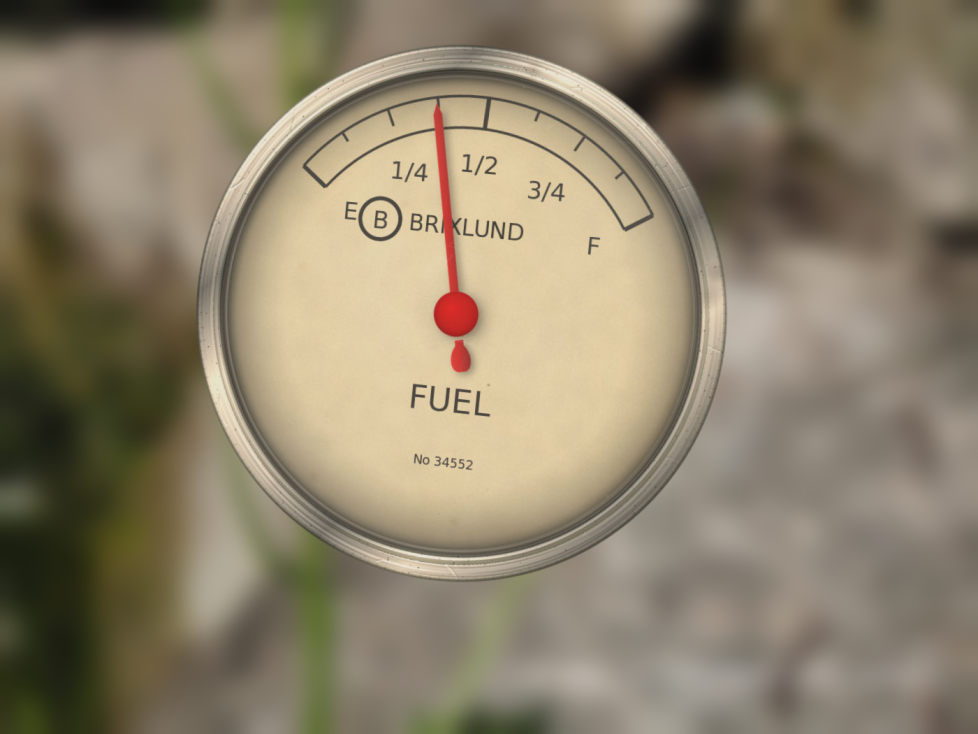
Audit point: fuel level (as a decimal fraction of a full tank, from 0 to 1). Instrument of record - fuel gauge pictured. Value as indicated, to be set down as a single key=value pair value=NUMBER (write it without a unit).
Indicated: value=0.375
